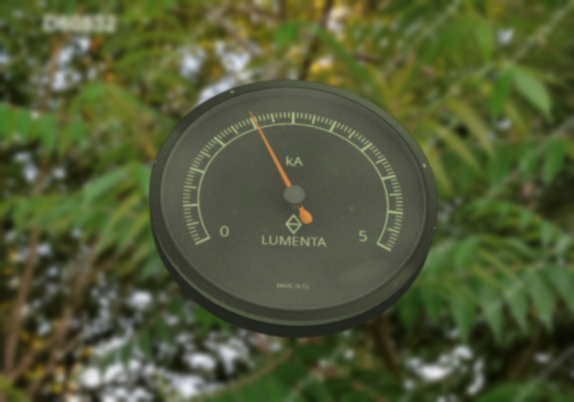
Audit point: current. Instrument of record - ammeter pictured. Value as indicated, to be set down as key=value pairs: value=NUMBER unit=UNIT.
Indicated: value=2 unit=kA
